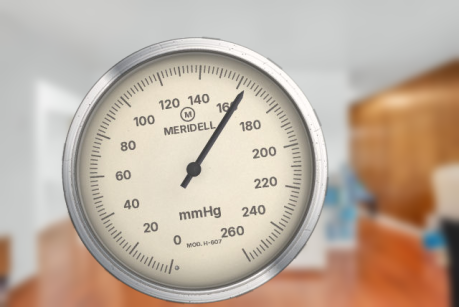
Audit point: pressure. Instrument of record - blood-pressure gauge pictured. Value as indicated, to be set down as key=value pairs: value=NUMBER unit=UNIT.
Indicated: value=164 unit=mmHg
